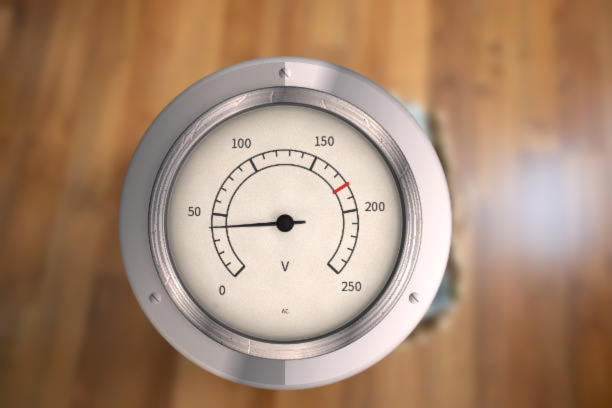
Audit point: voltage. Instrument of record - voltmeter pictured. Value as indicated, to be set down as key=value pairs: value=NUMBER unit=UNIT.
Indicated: value=40 unit=V
